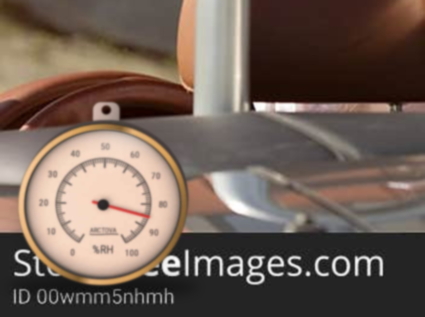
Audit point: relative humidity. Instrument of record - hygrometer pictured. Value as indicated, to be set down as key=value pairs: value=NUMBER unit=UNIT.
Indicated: value=85 unit=%
